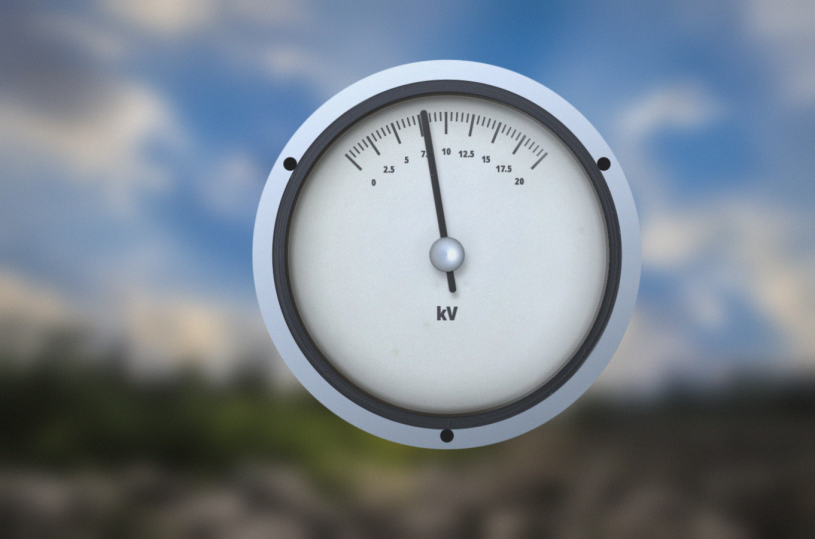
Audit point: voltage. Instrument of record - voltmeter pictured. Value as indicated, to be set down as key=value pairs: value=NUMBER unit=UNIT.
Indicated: value=8 unit=kV
